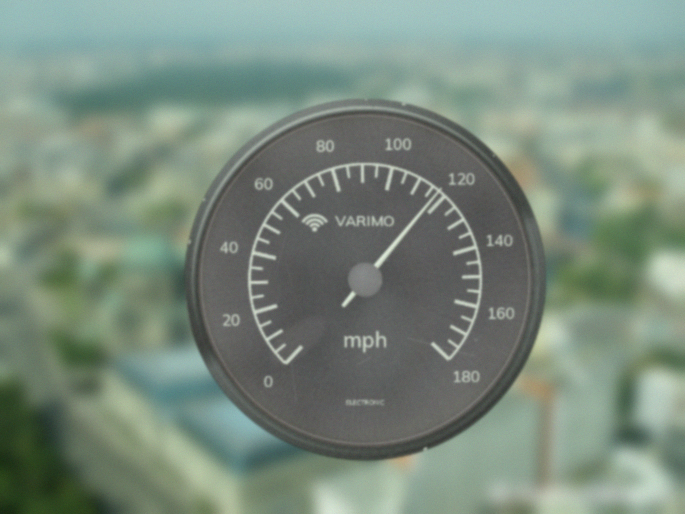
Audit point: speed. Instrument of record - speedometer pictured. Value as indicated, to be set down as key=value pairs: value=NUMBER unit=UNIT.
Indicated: value=117.5 unit=mph
